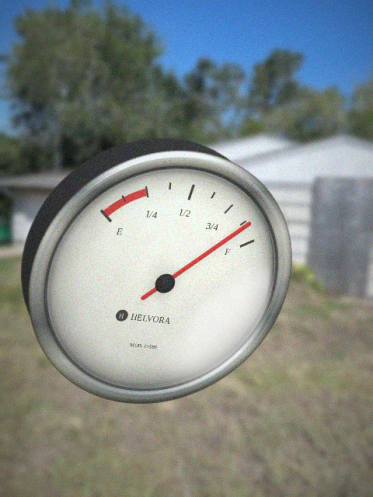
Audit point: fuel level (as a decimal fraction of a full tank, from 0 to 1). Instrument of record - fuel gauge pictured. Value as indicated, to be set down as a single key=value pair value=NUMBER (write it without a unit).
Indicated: value=0.875
